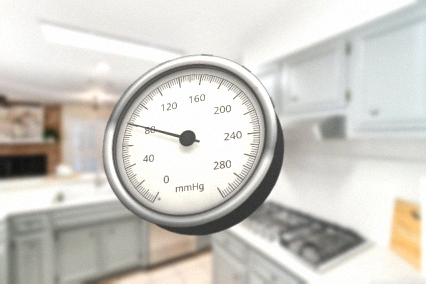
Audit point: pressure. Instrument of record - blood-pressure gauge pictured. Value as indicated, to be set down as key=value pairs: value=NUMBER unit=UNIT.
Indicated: value=80 unit=mmHg
